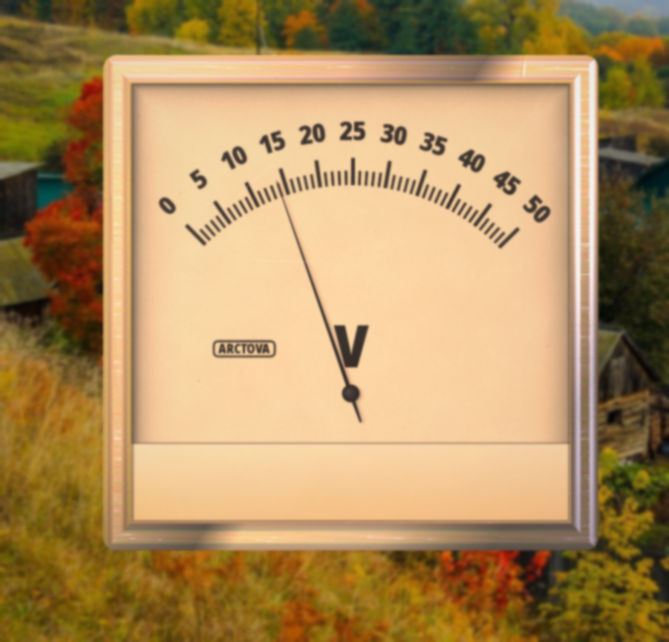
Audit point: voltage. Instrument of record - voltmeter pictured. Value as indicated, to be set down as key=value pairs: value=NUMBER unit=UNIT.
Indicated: value=14 unit=V
